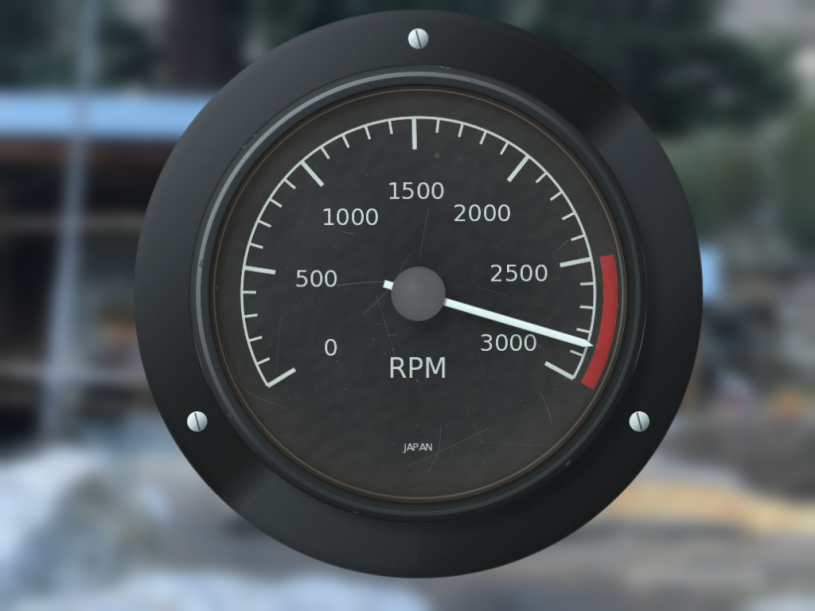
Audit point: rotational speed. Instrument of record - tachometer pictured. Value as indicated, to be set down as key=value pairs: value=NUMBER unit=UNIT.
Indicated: value=2850 unit=rpm
